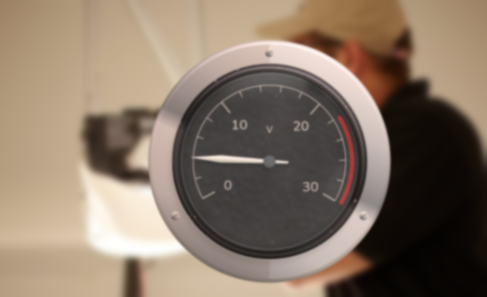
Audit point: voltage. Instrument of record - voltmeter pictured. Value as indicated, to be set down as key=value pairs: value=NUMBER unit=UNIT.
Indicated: value=4 unit=V
